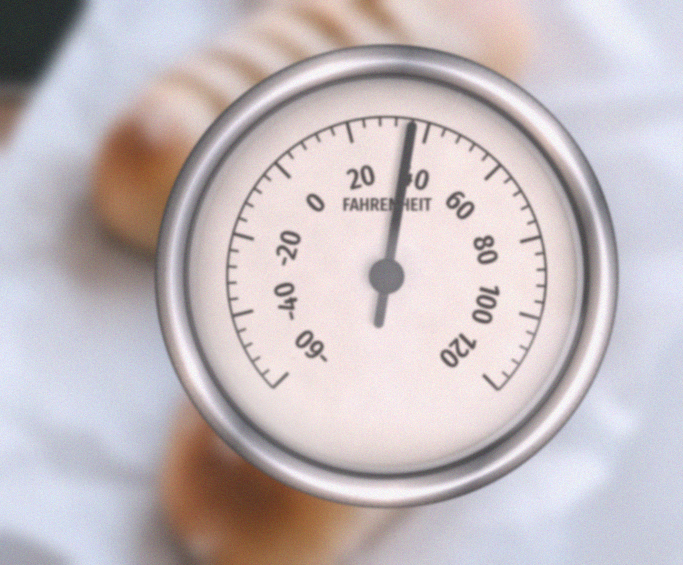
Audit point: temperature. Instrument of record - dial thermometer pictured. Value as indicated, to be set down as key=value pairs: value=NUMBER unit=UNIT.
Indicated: value=36 unit=°F
